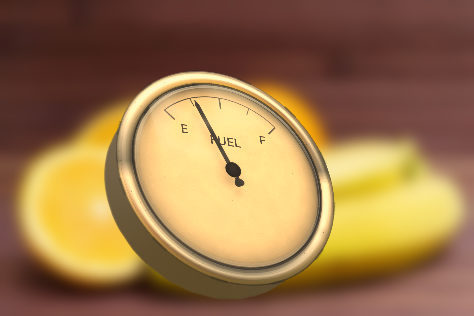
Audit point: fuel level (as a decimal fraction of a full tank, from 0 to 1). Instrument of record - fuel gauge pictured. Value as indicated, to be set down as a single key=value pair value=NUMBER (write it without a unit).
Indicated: value=0.25
